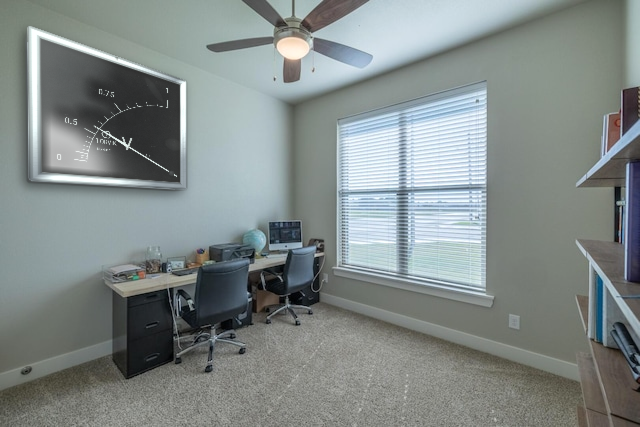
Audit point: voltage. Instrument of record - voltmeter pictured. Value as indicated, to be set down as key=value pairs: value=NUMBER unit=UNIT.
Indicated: value=0.55 unit=V
